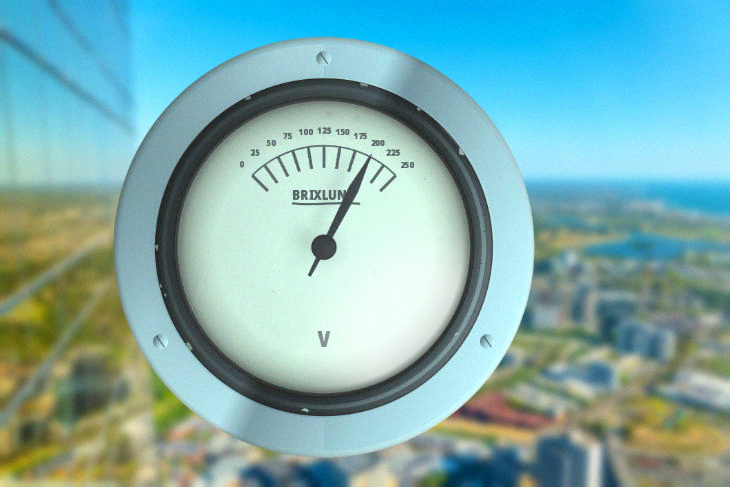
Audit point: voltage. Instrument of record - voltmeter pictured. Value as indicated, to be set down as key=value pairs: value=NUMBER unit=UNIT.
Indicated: value=200 unit=V
